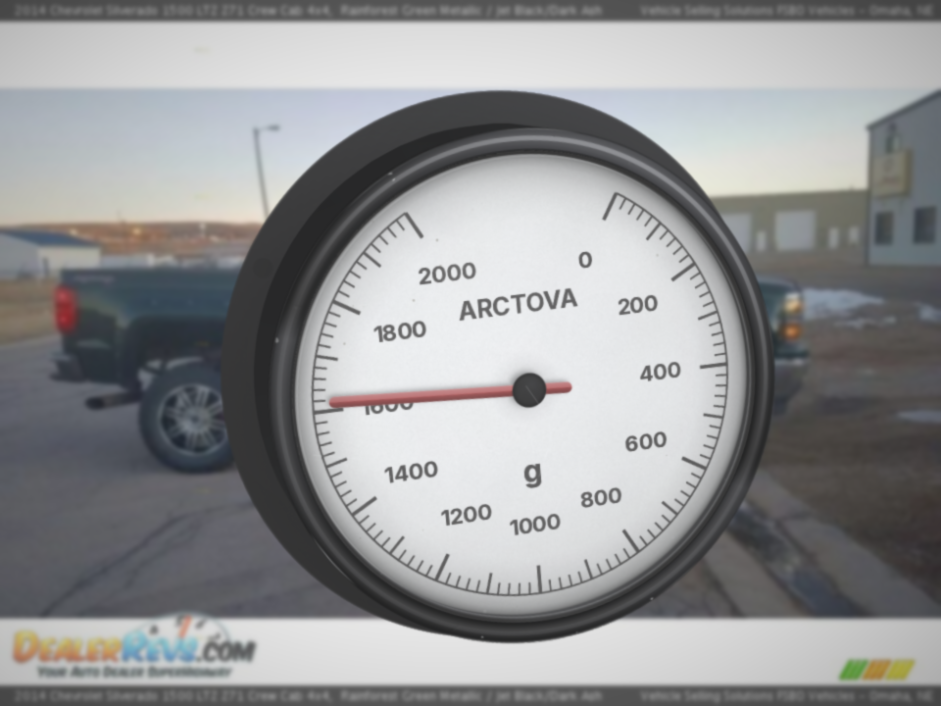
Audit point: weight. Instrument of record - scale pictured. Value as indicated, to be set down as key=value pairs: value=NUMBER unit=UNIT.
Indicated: value=1620 unit=g
